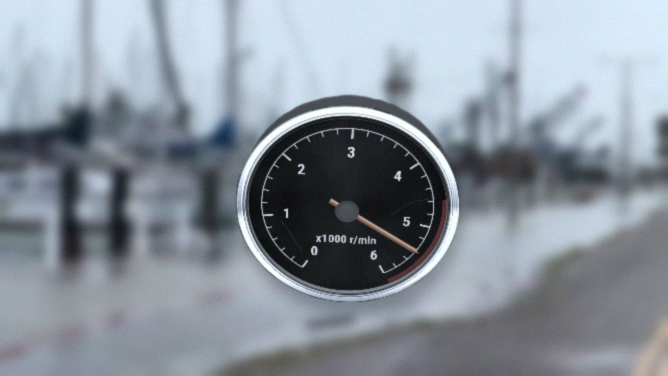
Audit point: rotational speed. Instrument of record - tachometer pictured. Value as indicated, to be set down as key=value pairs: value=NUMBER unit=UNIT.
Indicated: value=5400 unit=rpm
